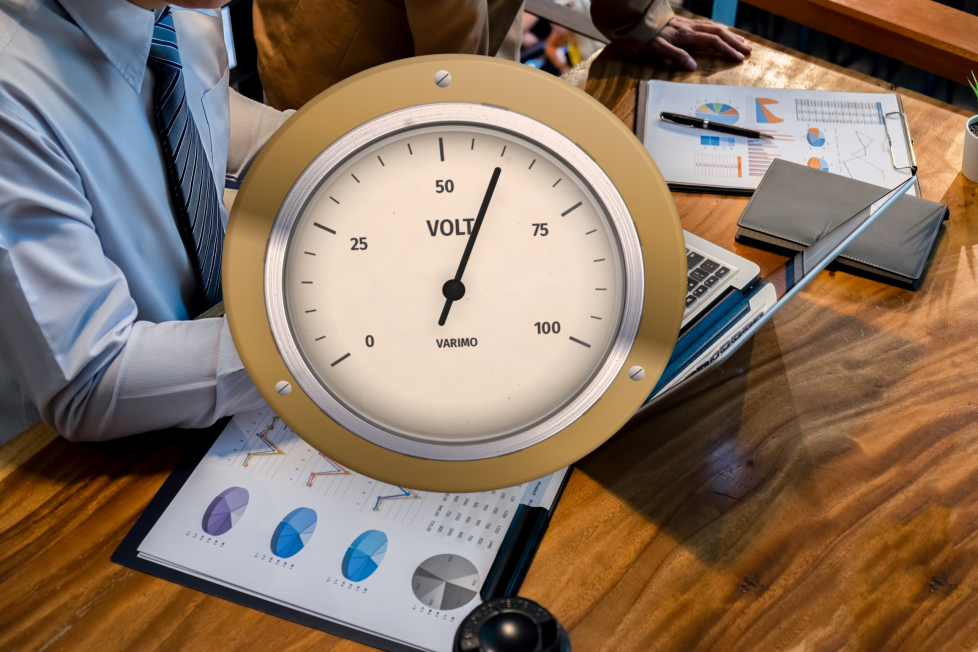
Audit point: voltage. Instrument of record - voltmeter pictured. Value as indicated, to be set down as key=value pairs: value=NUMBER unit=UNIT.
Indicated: value=60 unit=V
